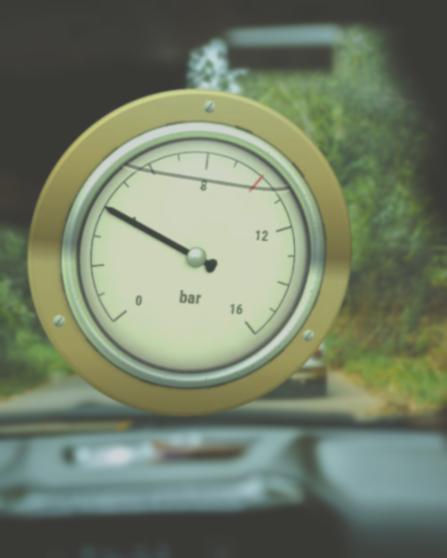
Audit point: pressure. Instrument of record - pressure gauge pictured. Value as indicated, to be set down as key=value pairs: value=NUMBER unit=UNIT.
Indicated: value=4 unit=bar
